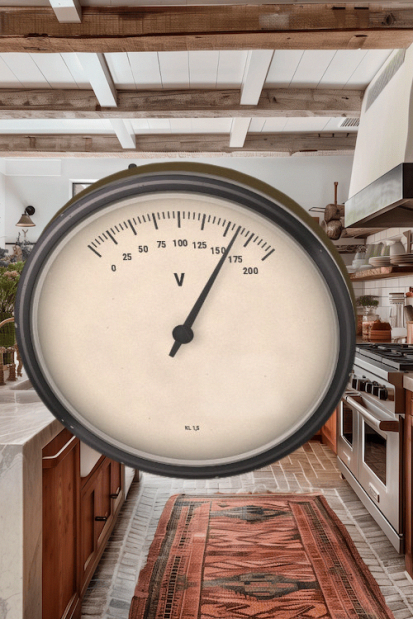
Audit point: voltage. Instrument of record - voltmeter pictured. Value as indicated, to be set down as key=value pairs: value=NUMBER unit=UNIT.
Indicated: value=160 unit=V
